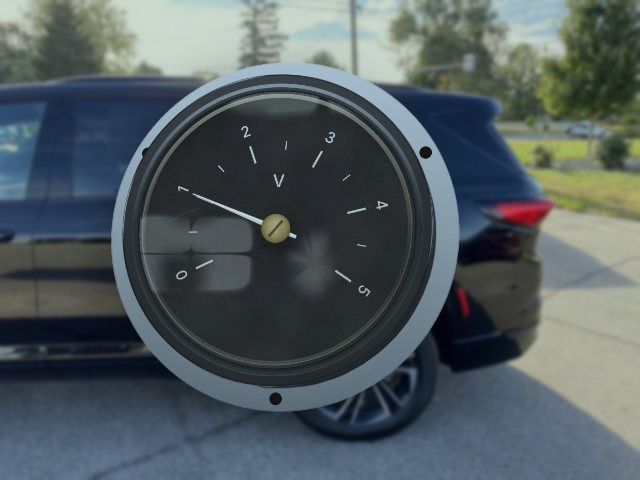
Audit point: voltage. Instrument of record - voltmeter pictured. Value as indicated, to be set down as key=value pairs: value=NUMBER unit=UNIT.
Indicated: value=1 unit=V
